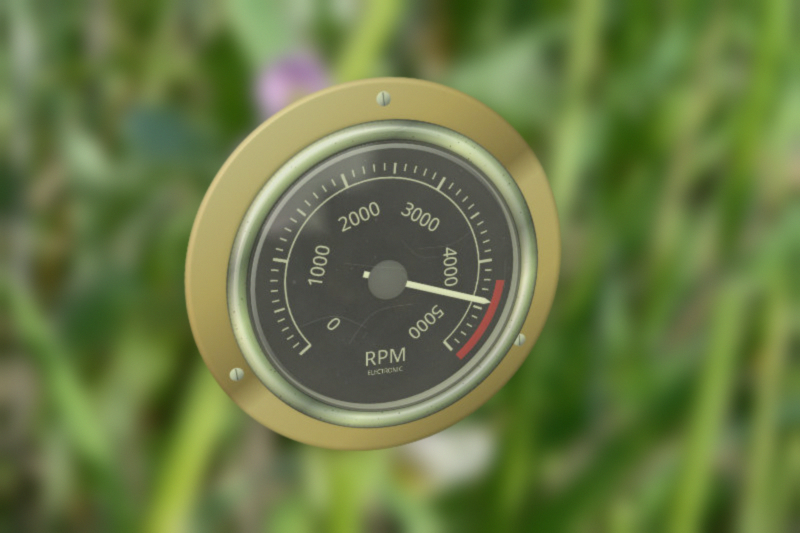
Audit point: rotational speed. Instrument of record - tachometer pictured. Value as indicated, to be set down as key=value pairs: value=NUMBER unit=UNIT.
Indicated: value=4400 unit=rpm
